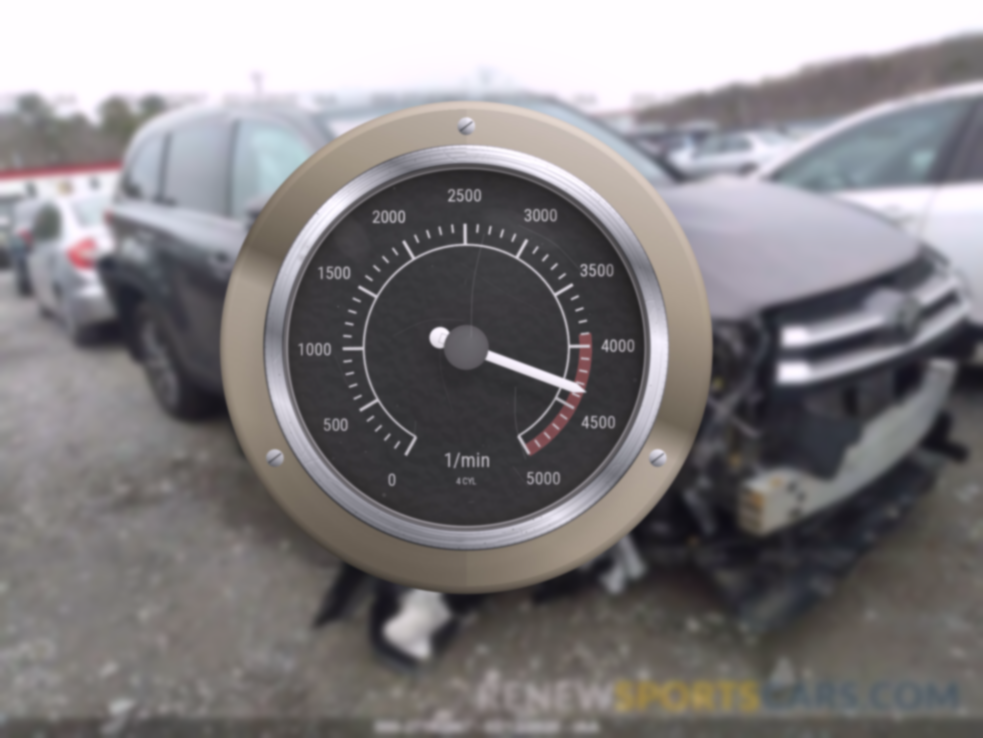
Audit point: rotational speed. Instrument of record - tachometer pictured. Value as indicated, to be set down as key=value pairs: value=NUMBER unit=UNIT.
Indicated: value=4350 unit=rpm
